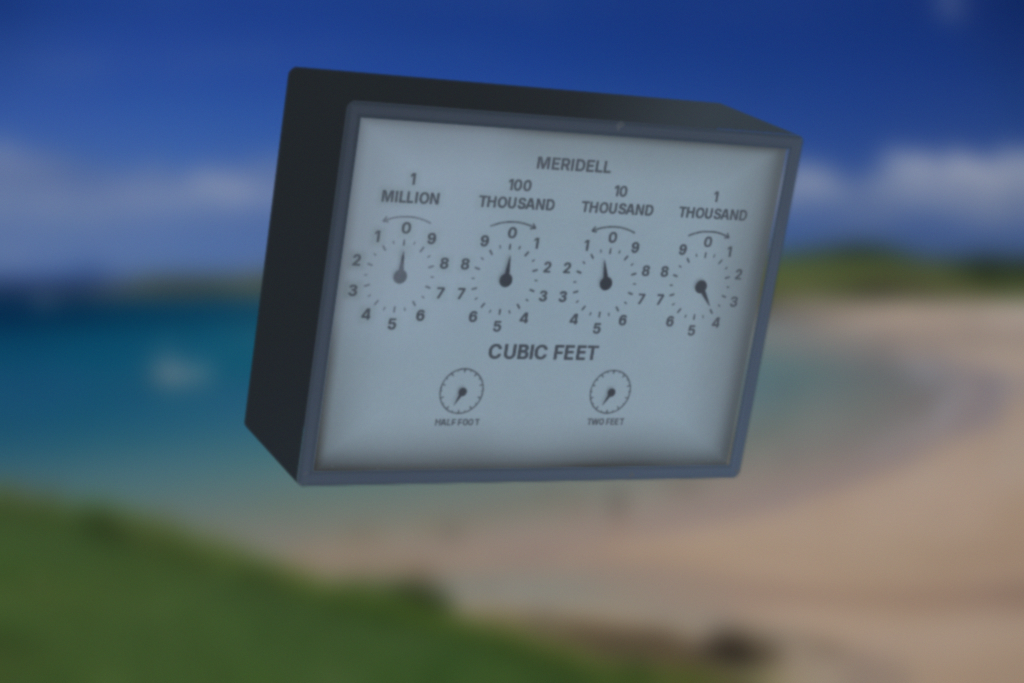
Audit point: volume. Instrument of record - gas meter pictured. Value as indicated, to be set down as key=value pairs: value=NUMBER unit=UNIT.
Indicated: value=400 unit=ft³
